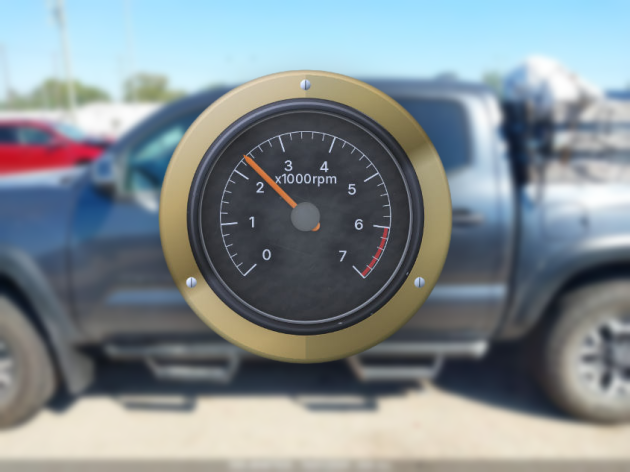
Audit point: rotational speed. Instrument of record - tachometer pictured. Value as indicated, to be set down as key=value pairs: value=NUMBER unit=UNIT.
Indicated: value=2300 unit=rpm
